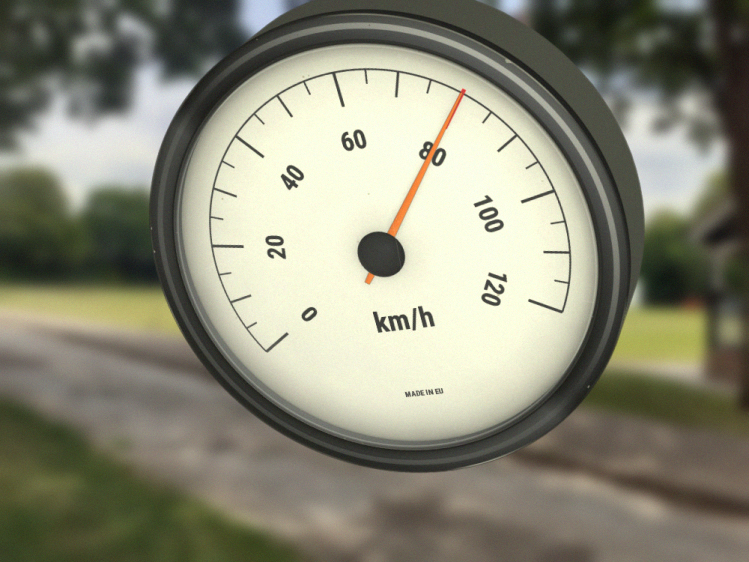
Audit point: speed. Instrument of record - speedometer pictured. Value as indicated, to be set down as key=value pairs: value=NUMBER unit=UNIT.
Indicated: value=80 unit=km/h
